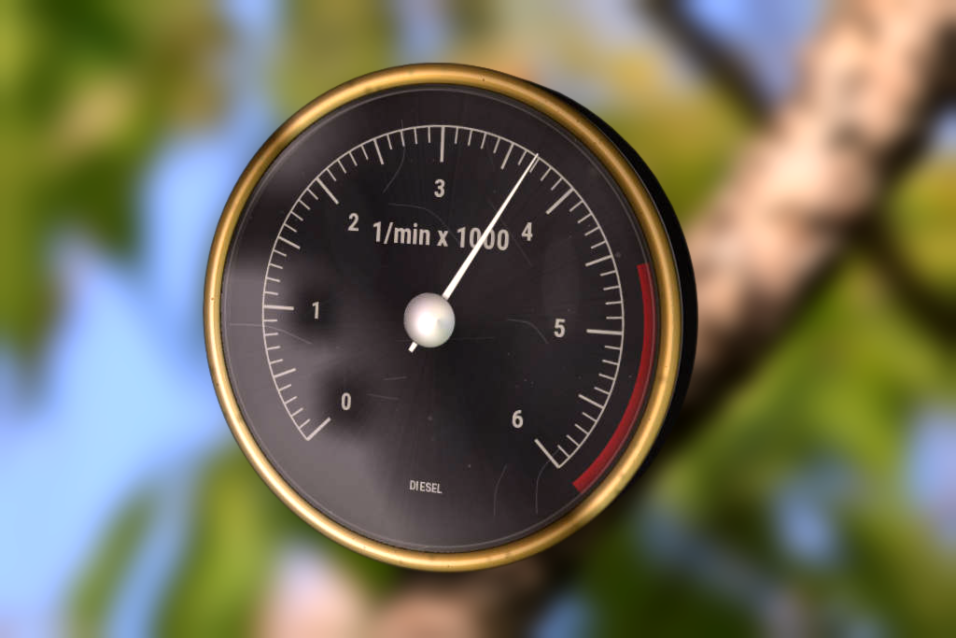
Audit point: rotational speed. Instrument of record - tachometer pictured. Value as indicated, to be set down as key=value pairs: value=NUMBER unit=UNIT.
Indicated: value=3700 unit=rpm
